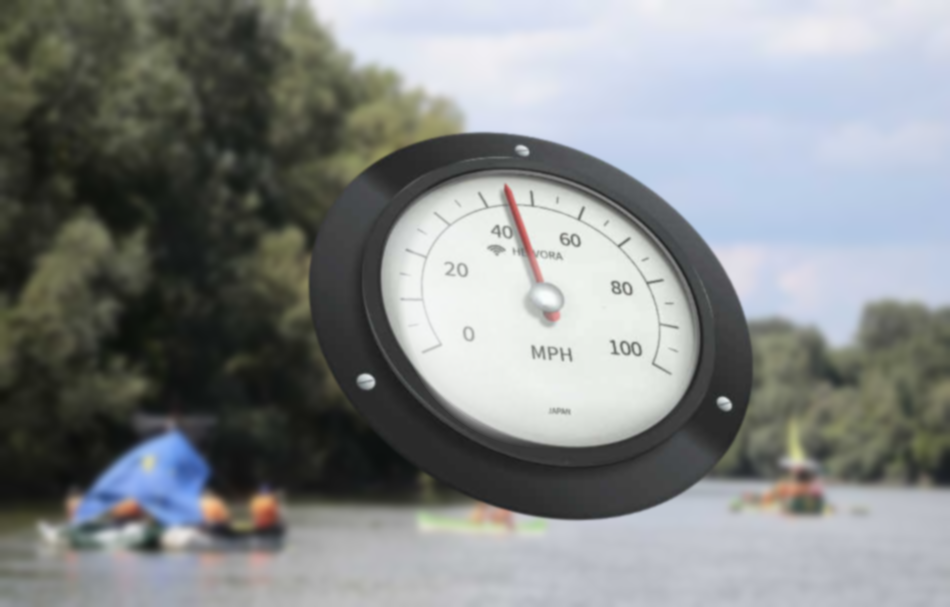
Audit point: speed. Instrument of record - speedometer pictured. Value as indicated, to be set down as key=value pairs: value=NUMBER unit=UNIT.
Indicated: value=45 unit=mph
